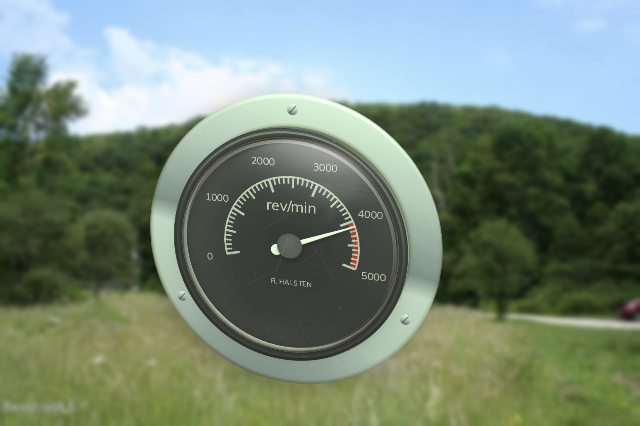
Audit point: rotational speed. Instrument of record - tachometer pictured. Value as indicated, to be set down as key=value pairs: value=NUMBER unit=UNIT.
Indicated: value=4100 unit=rpm
